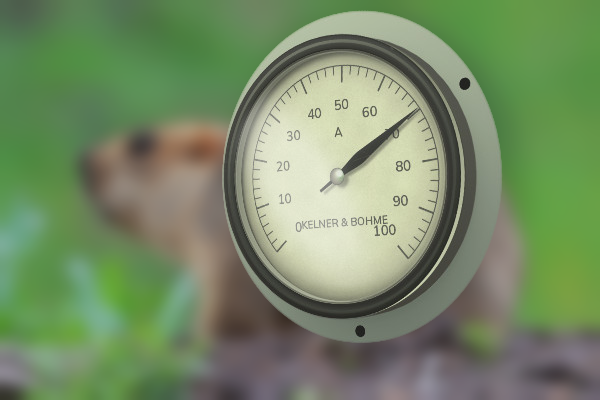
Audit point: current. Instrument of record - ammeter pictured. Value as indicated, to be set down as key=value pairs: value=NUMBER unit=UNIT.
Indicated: value=70 unit=A
